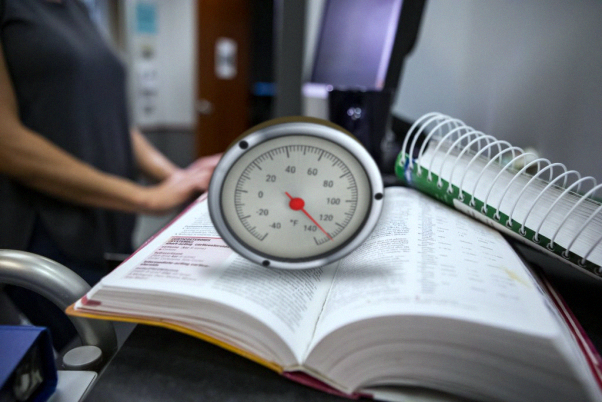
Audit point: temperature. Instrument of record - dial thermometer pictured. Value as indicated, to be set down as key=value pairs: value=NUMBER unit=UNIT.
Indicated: value=130 unit=°F
